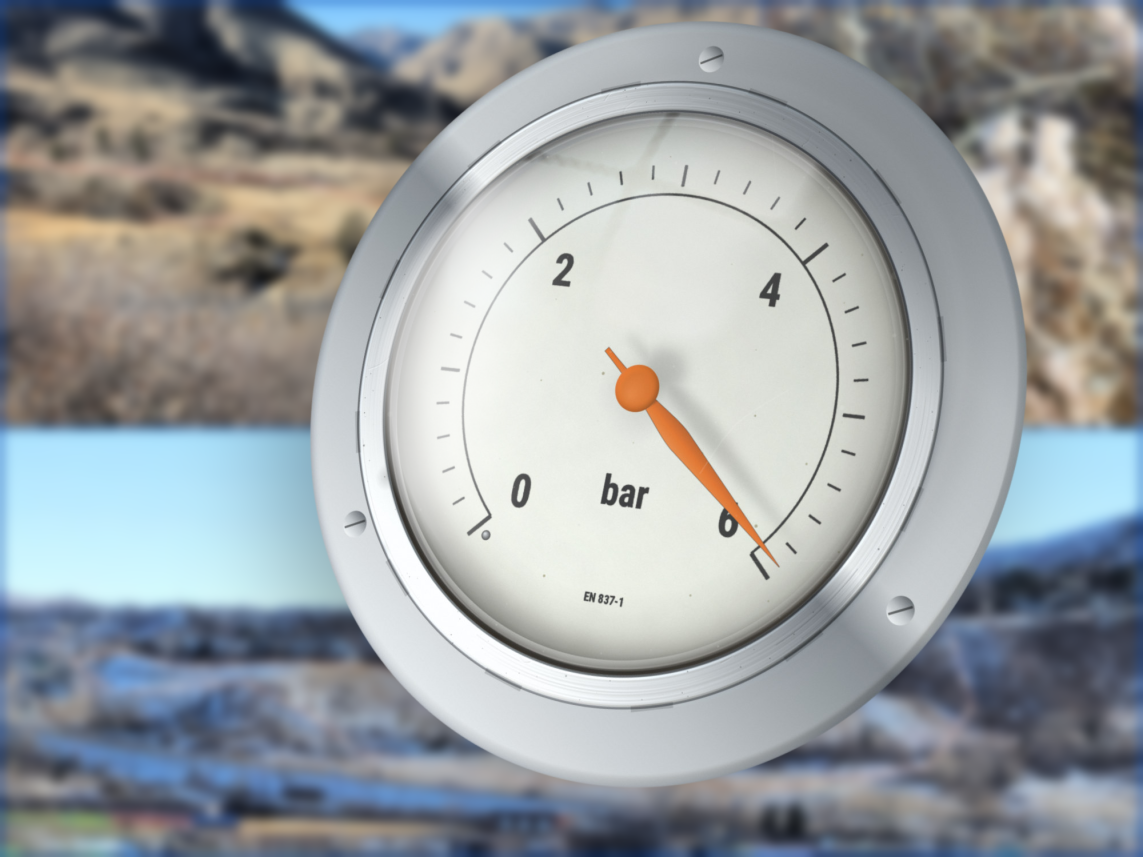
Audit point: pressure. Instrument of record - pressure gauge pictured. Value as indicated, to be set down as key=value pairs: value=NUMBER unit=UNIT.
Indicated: value=5.9 unit=bar
